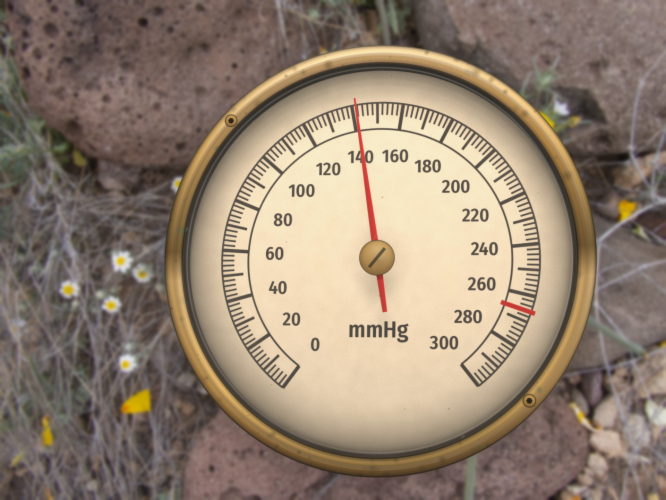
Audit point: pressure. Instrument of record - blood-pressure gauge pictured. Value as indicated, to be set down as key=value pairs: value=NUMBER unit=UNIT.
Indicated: value=142 unit=mmHg
